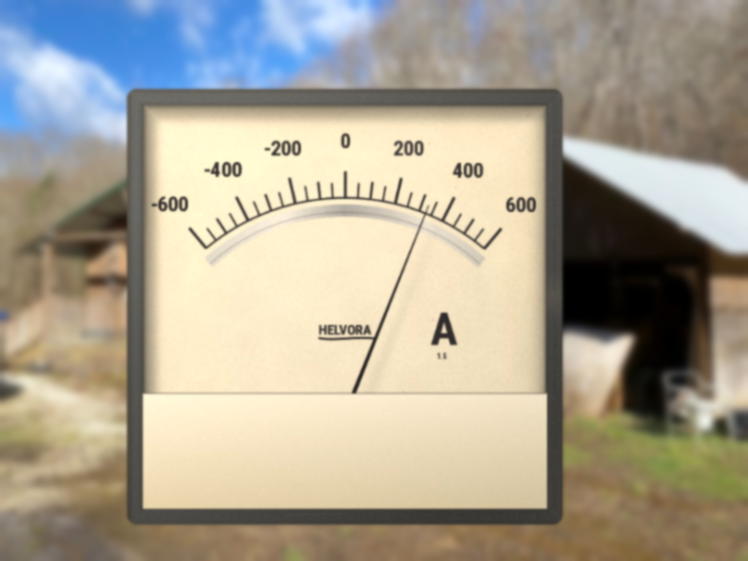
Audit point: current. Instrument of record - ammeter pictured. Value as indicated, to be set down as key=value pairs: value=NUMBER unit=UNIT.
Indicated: value=325 unit=A
